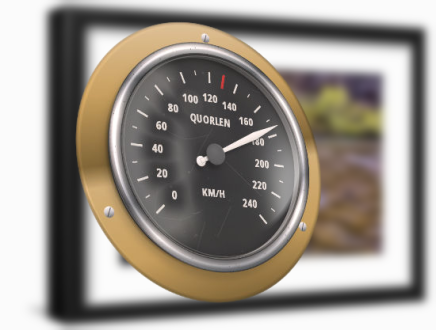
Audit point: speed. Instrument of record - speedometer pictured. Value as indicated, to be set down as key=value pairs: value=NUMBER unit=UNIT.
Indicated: value=175 unit=km/h
